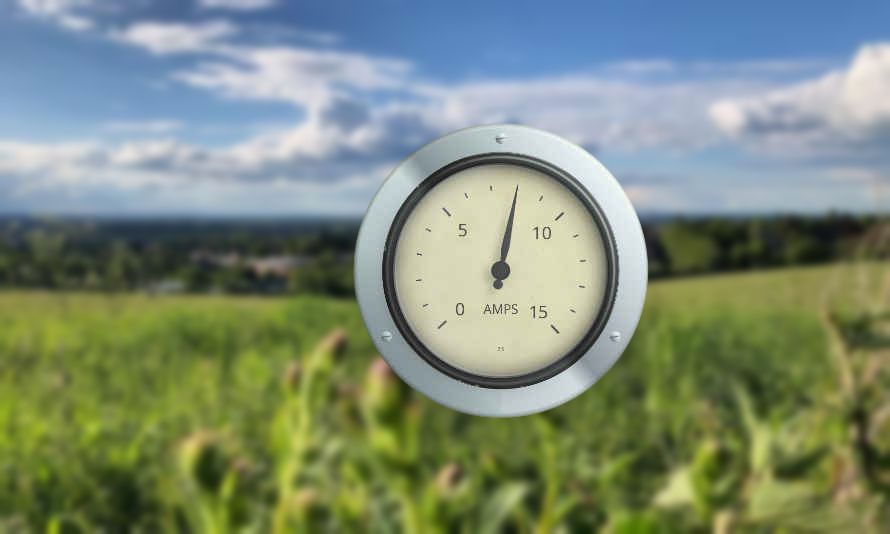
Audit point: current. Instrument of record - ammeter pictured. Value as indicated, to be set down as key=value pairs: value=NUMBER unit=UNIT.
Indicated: value=8 unit=A
